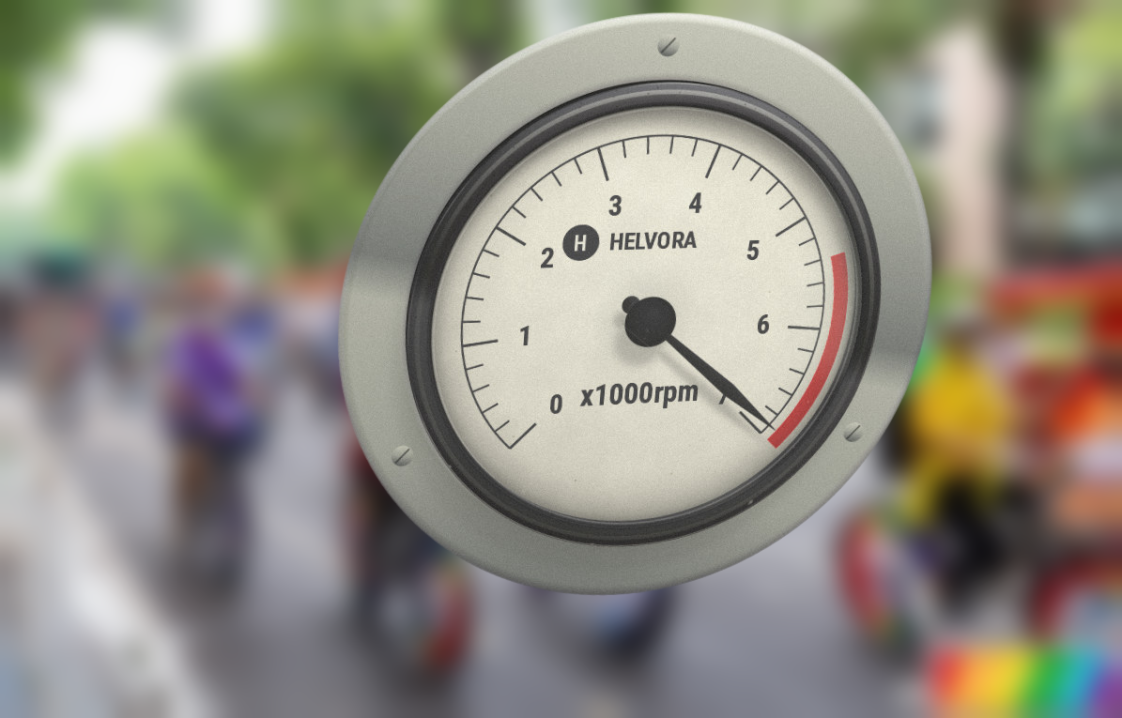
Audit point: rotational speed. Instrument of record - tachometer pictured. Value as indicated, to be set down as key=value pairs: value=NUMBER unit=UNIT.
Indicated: value=6900 unit=rpm
